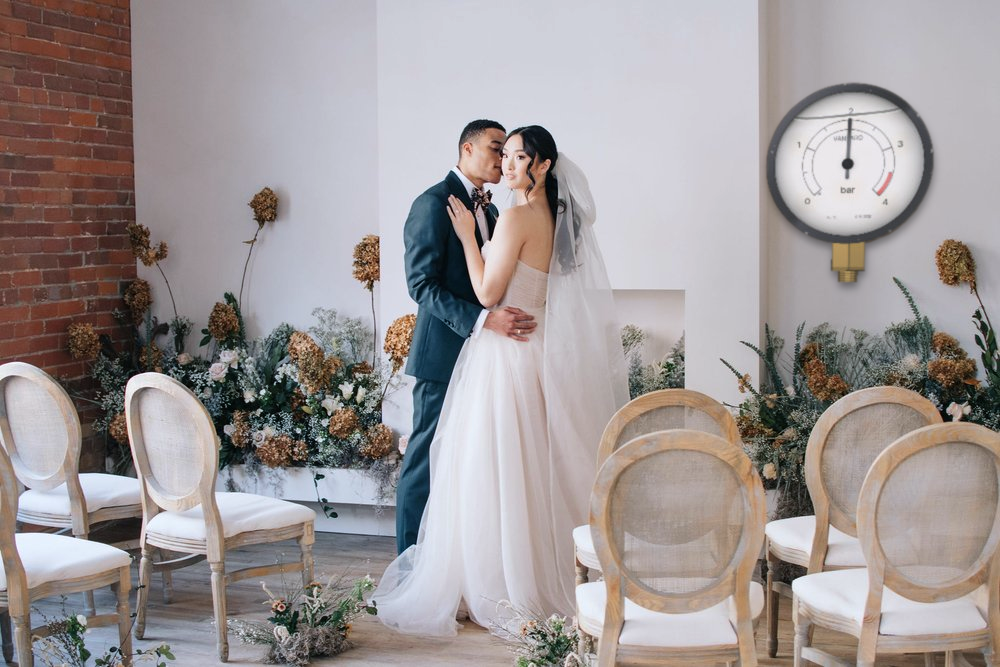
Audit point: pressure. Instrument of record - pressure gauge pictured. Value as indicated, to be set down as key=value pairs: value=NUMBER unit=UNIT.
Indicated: value=2 unit=bar
